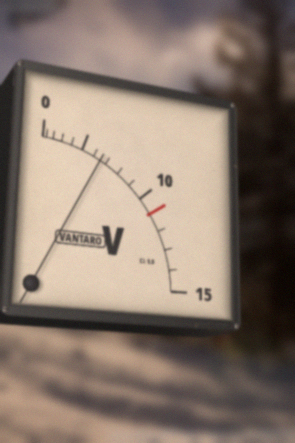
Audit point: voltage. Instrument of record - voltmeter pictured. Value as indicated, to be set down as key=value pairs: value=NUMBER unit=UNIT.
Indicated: value=6.5 unit=V
